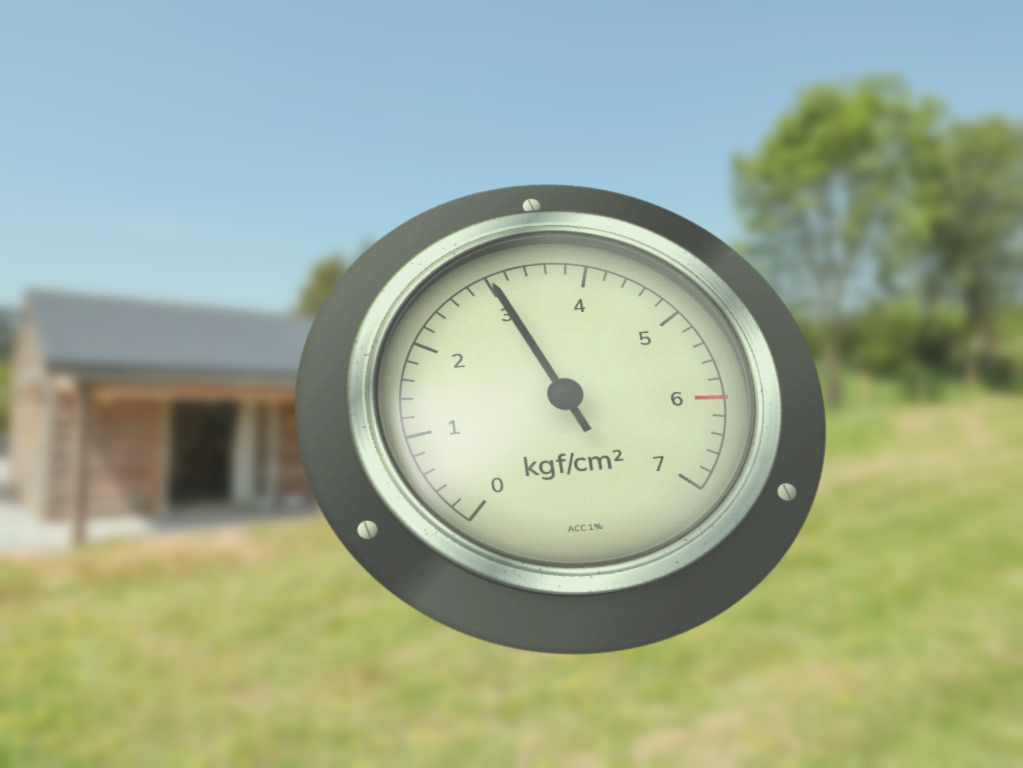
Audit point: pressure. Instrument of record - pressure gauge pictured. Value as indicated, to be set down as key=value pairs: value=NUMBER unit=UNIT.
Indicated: value=3 unit=kg/cm²
